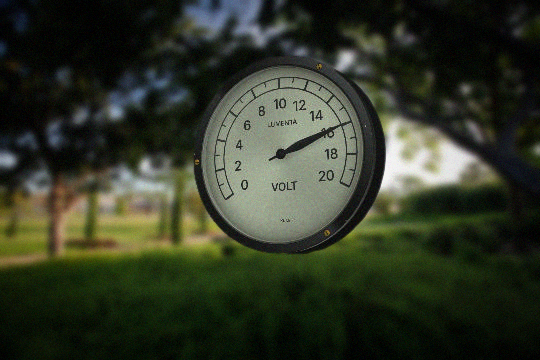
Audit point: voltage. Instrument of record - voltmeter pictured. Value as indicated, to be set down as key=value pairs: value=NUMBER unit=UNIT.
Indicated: value=16 unit=V
